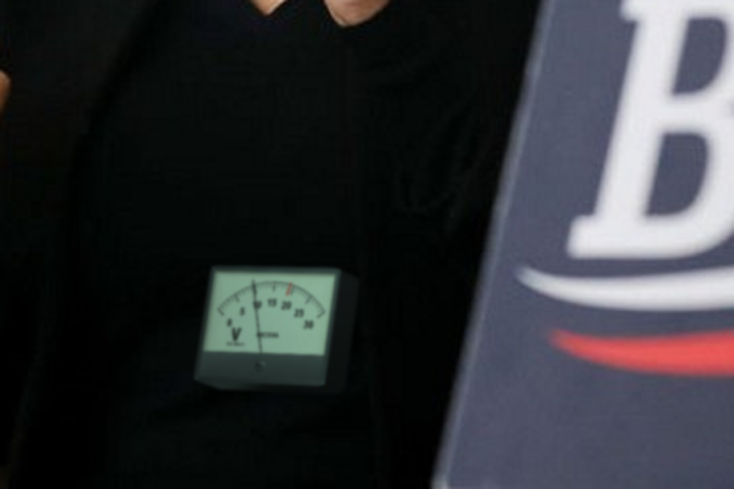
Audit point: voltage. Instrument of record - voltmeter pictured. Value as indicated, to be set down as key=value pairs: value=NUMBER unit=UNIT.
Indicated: value=10 unit=V
